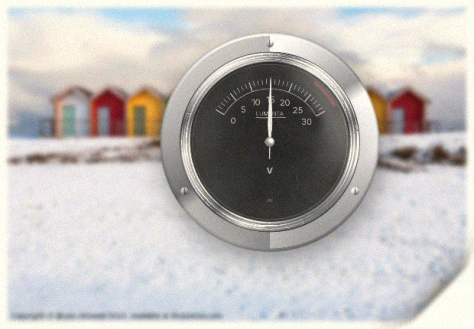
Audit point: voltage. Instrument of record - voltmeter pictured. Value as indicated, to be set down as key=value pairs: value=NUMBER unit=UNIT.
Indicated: value=15 unit=V
